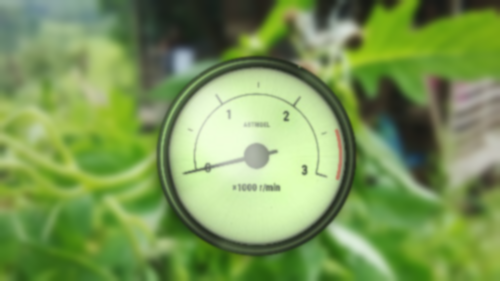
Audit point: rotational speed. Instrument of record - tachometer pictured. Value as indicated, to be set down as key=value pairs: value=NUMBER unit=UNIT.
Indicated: value=0 unit=rpm
